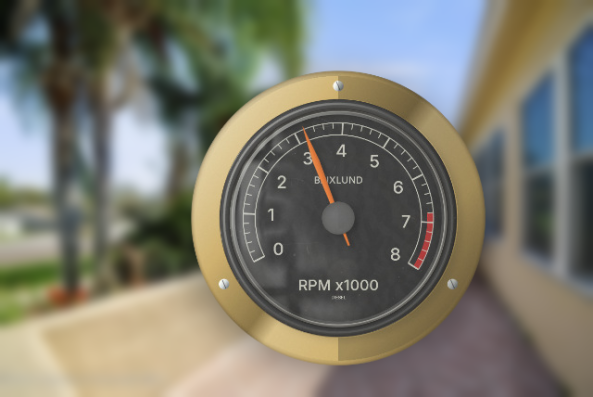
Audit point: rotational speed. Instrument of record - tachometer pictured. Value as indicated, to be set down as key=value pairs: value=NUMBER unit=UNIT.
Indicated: value=3200 unit=rpm
